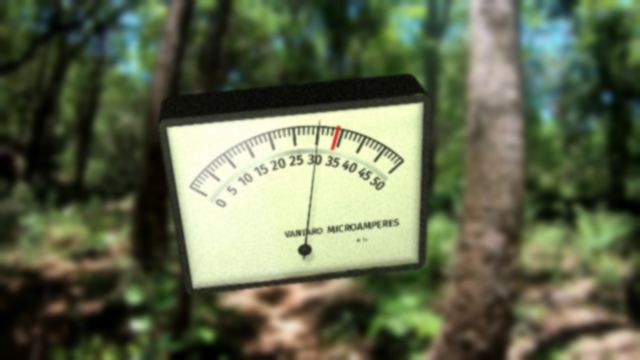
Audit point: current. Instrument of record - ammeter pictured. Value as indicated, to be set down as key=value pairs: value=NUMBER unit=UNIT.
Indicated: value=30 unit=µA
